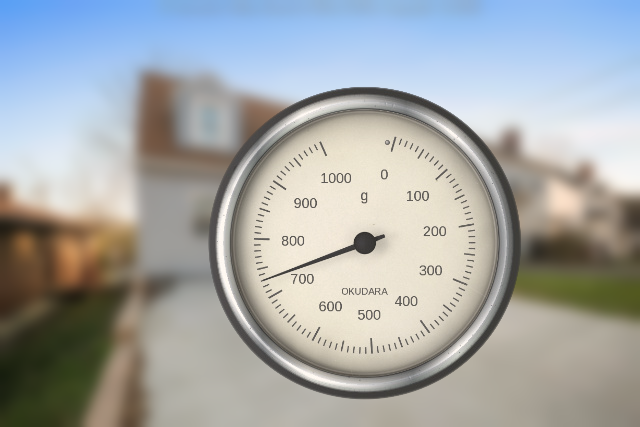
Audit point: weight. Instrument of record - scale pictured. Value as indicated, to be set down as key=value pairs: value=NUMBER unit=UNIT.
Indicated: value=730 unit=g
